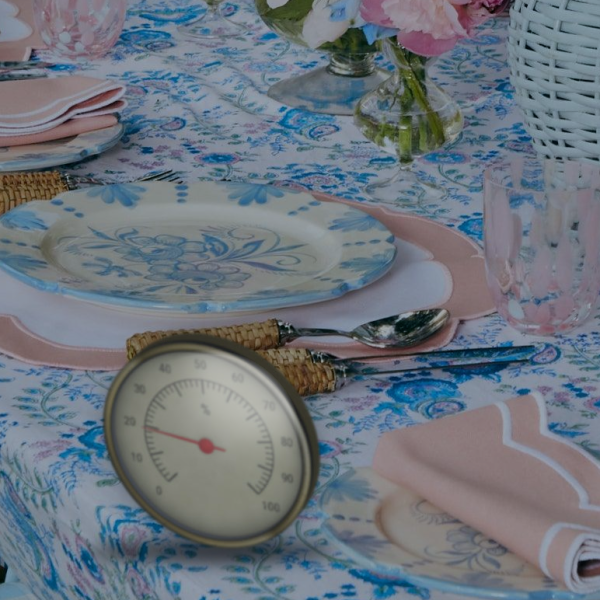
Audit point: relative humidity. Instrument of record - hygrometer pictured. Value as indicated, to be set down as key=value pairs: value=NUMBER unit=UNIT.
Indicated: value=20 unit=%
